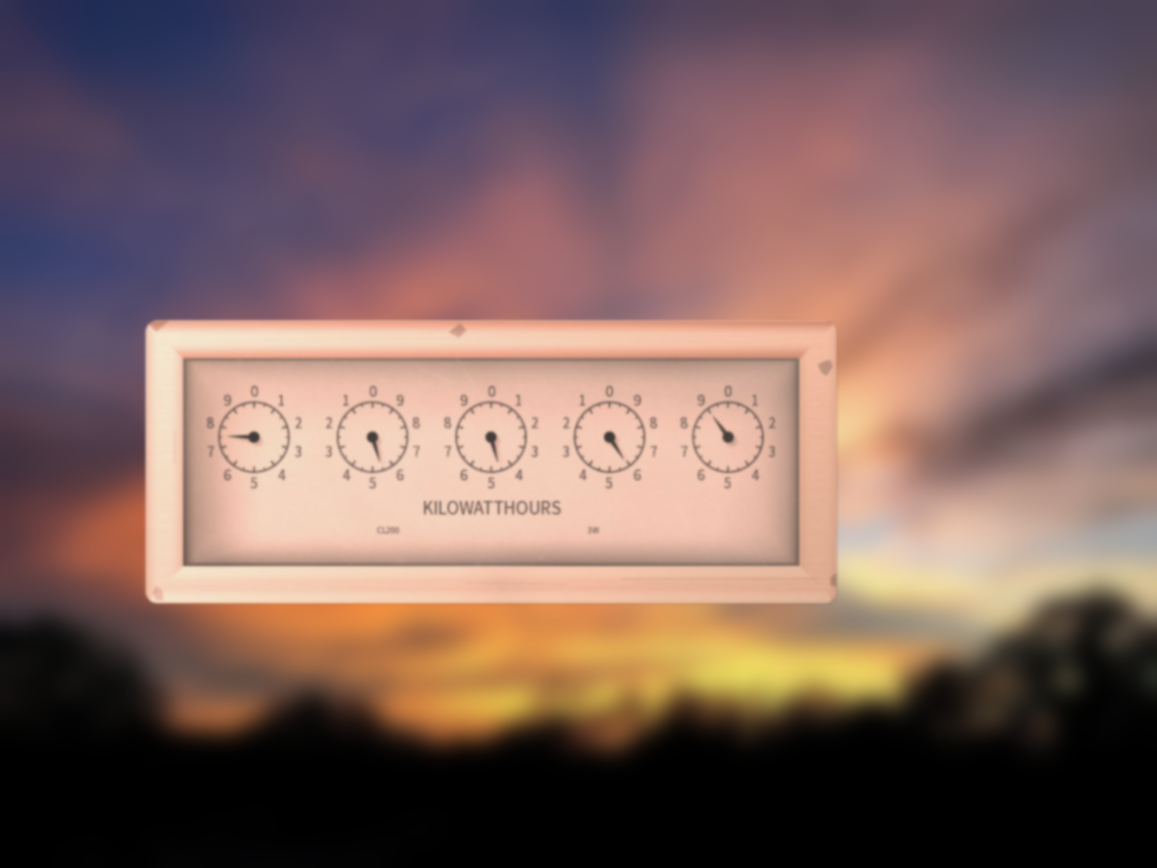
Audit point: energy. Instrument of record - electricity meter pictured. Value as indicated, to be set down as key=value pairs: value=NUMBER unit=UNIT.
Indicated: value=75459 unit=kWh
